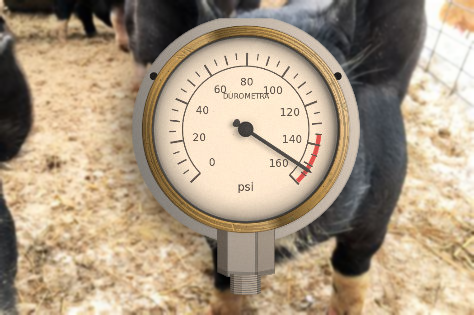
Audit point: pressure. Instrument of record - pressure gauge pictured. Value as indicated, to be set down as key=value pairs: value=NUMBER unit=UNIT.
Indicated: value=152.5 unit=psi
